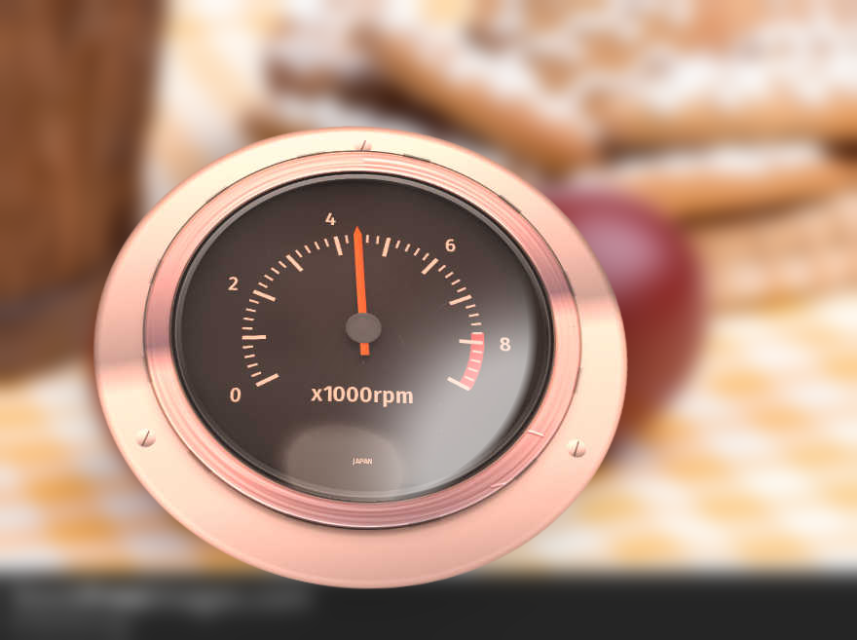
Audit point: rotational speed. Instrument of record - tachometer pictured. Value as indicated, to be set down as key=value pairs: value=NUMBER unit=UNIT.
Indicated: value=4400 unit=rpm
